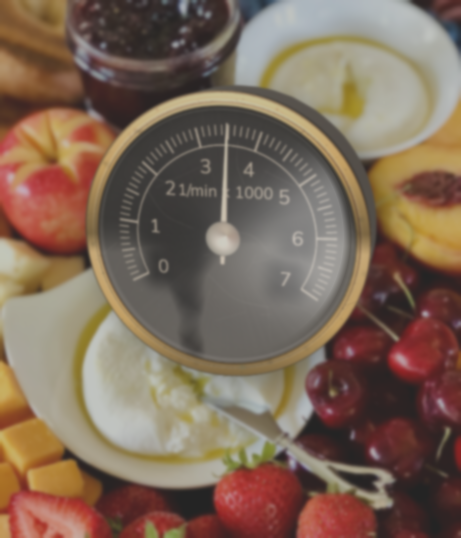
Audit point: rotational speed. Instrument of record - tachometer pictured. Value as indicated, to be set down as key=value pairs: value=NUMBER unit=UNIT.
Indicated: value=3500 unit=rpm
